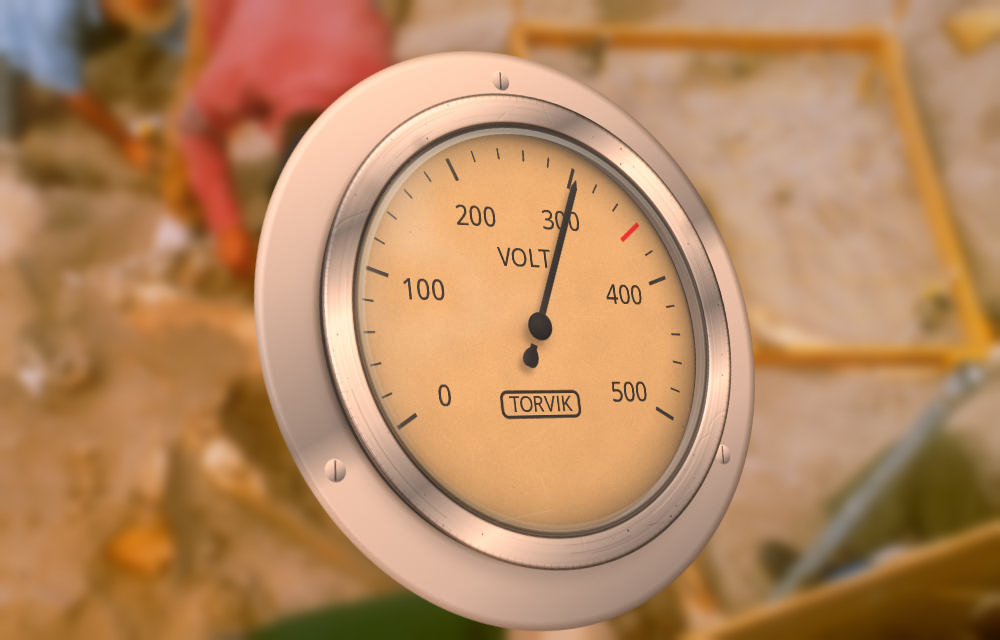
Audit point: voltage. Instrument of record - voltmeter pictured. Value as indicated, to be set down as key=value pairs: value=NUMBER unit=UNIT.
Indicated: value=300 unit=V
